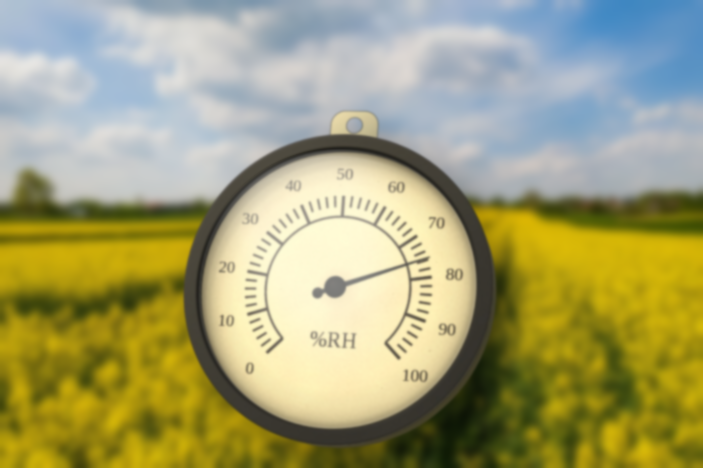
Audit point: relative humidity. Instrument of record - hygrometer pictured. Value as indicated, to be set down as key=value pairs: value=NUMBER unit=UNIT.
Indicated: value=76 unit=%
